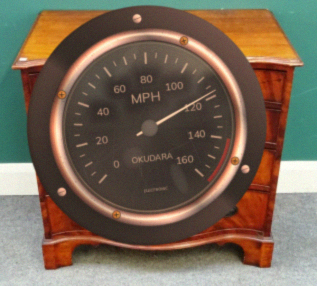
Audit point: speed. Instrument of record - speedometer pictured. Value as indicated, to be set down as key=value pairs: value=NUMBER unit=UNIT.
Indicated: value=117.5 unit=mph
